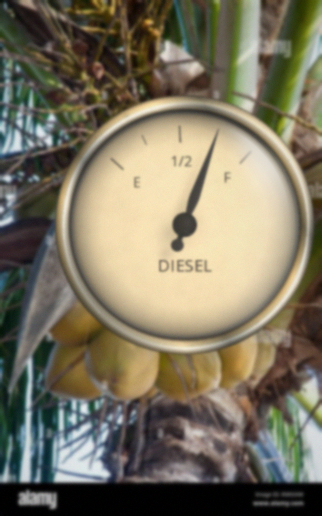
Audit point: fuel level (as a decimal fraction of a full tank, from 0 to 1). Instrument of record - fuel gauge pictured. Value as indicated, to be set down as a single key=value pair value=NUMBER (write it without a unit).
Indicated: value=0.75
